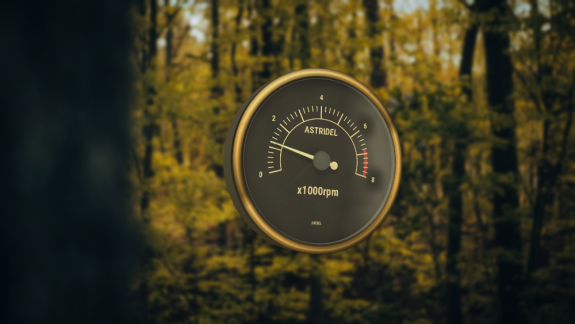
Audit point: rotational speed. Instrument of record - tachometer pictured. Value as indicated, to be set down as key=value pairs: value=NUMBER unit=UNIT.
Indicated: value=1200 unit=rpm
